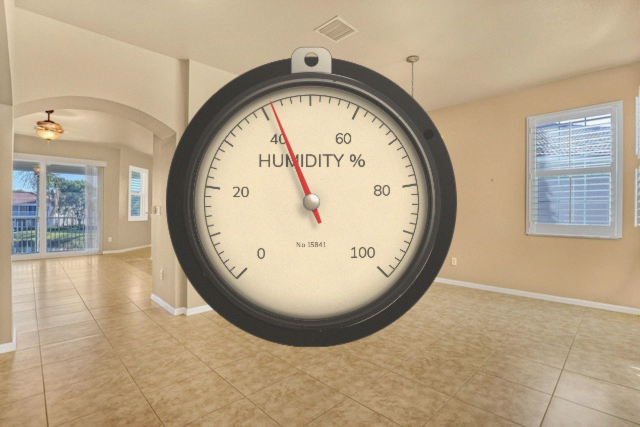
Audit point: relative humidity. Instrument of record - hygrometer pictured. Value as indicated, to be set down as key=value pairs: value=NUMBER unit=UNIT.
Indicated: value=42 unit=%
